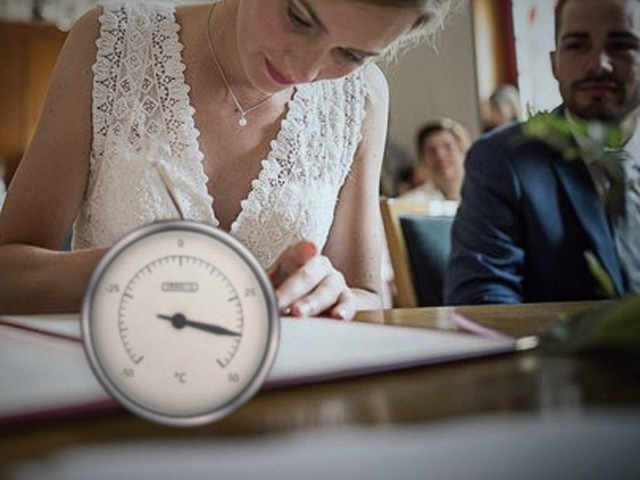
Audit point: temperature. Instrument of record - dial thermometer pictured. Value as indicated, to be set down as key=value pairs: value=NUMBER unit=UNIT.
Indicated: value=37.5 unit=°C
